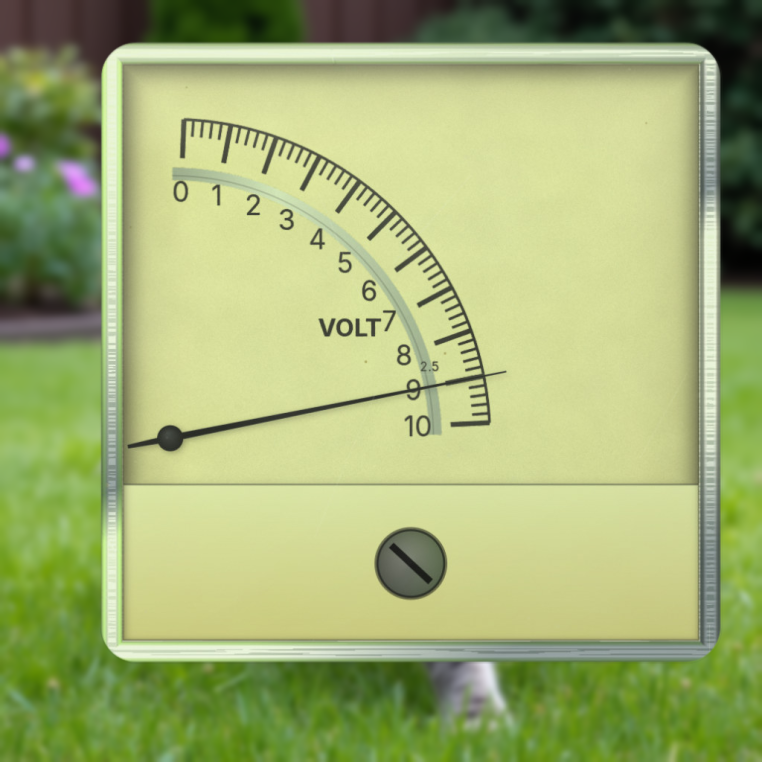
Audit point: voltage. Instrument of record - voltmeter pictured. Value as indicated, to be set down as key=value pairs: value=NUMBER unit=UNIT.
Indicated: value=9 unit=V
